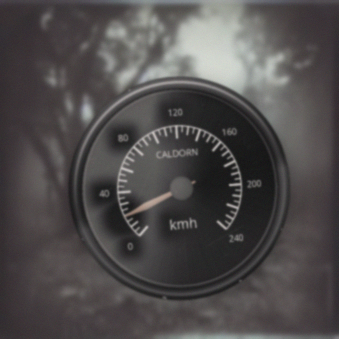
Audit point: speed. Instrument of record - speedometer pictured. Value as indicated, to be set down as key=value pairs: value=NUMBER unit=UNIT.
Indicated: value=20 unit=km/h
